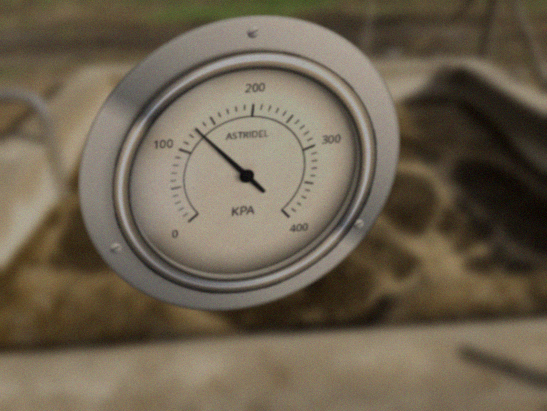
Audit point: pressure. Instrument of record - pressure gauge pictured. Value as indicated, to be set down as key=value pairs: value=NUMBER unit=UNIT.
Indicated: value=130 unit=kPa
